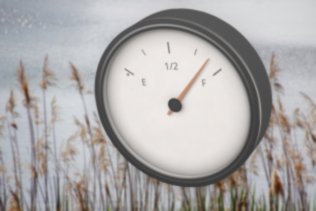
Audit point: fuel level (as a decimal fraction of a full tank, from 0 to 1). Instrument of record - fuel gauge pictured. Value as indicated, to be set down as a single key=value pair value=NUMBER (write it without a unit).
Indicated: value=0.875
